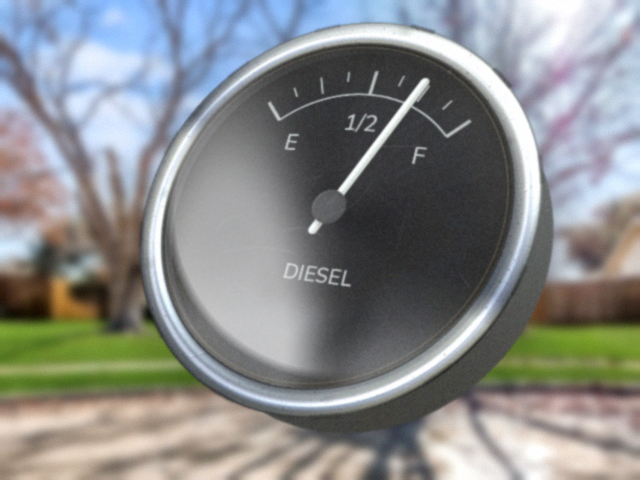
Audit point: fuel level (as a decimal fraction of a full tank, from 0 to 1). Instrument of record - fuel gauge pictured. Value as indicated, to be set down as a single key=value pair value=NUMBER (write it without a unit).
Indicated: value=0.75
